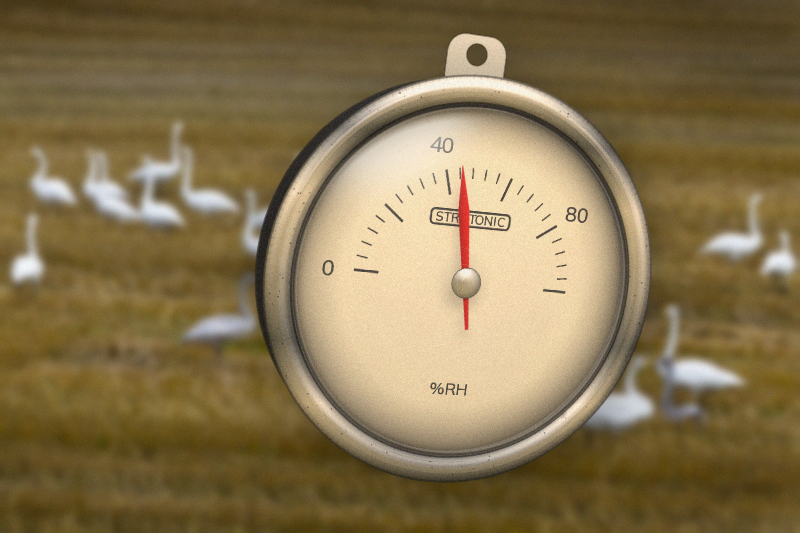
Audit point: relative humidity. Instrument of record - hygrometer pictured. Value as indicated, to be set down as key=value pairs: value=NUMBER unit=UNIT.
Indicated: value=44 unit=%
